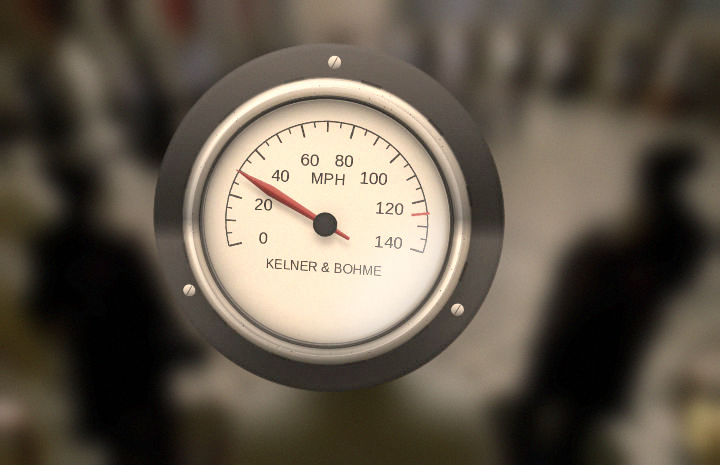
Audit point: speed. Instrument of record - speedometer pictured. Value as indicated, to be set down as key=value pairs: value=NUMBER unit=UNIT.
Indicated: value=30 unit=mph
